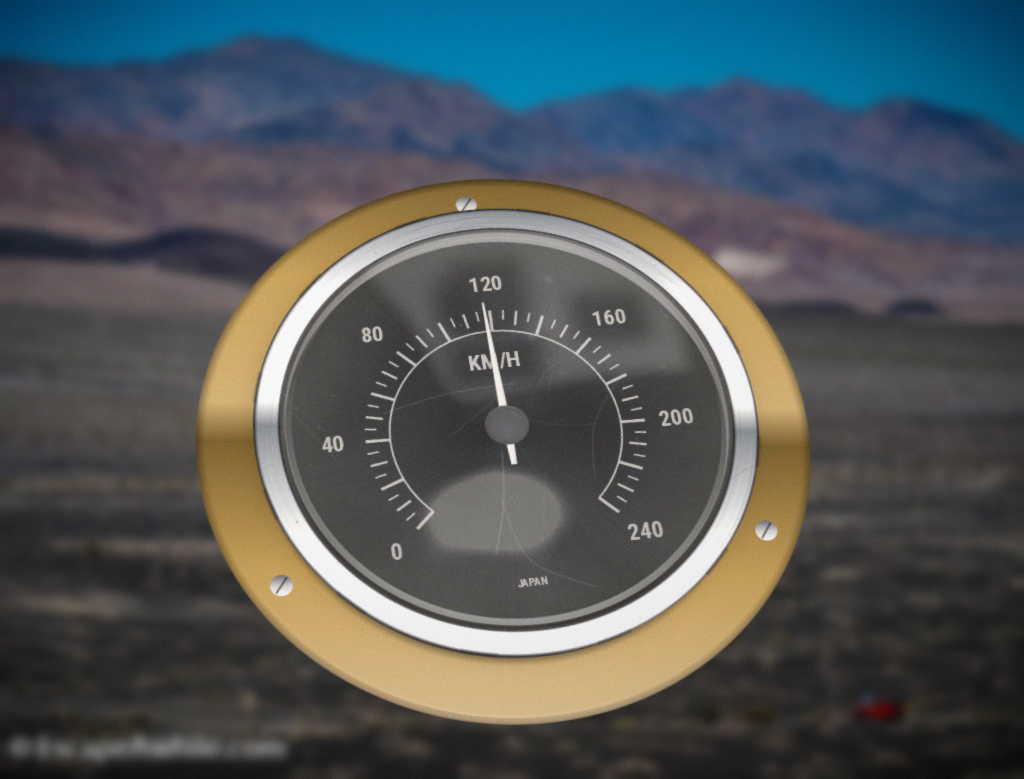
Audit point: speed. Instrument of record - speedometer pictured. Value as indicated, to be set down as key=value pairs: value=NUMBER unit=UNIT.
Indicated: value=117.5 unit=km/h
